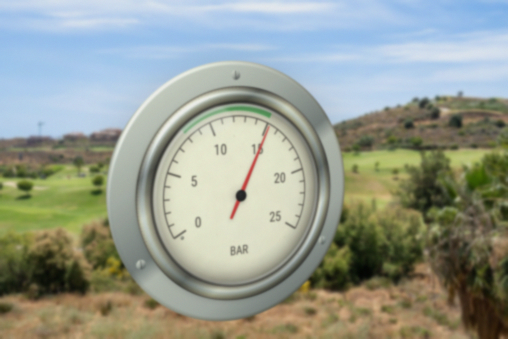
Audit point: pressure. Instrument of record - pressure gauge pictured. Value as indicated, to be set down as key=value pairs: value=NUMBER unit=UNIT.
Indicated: value=15 unit=bar
